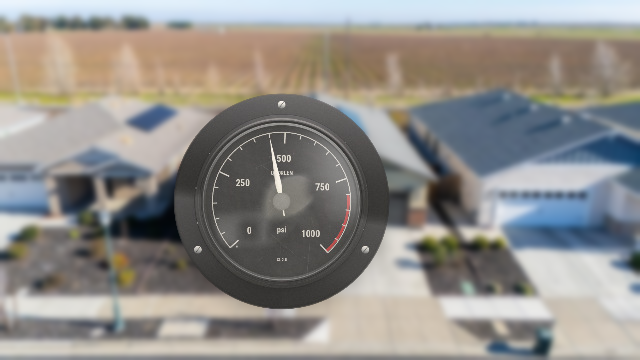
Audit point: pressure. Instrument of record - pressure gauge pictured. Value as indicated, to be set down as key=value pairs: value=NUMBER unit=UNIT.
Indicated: value=450 unit=psi
